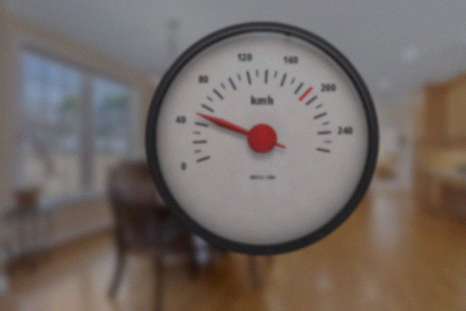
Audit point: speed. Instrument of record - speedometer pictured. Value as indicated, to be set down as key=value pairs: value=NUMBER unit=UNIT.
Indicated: value=50 unit=km/h
